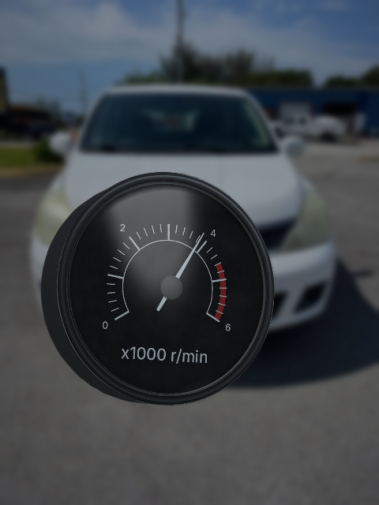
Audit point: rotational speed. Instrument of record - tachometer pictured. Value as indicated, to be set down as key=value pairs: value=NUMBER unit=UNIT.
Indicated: value=3800 unit=rpm
